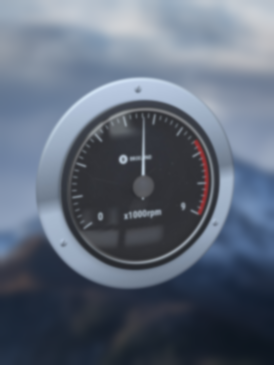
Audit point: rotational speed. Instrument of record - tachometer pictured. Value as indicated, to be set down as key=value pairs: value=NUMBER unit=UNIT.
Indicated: value=4600 unit=rpm
